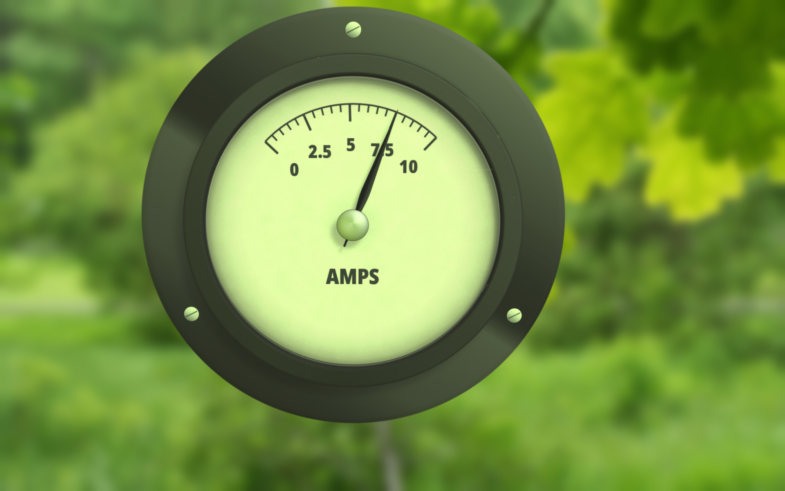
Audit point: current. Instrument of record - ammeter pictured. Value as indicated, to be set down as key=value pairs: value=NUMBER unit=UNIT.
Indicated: value=7.5 unit=A
